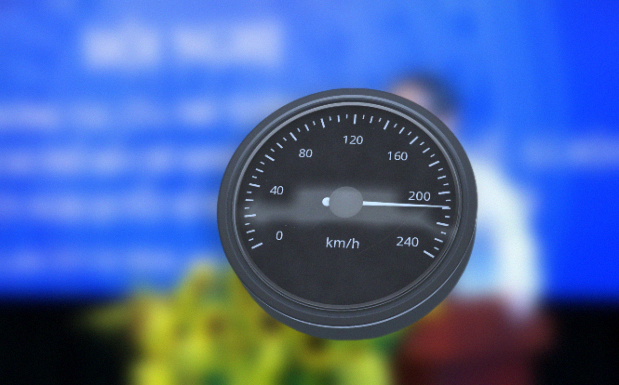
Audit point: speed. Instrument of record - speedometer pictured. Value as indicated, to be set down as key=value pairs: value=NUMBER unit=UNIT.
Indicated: value=210 unit=km/h
